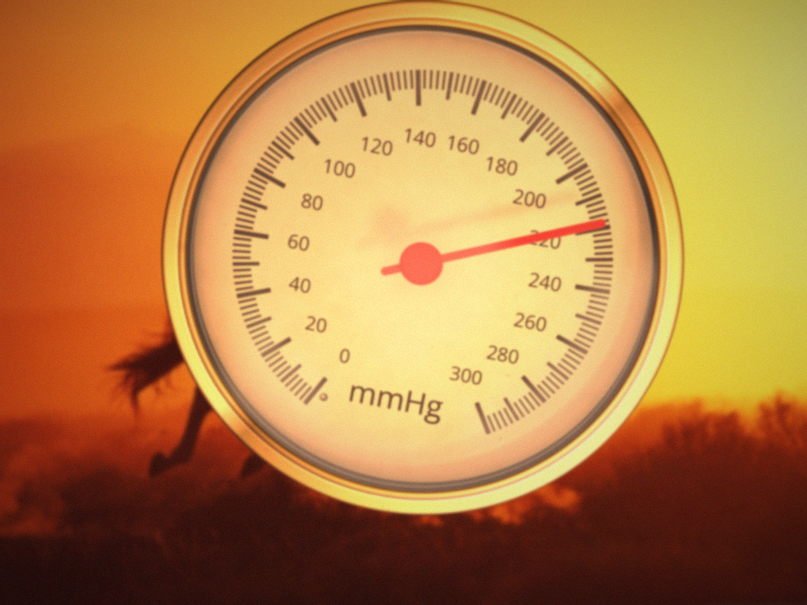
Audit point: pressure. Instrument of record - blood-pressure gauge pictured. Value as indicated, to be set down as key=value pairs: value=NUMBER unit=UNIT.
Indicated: value=218 unit=mmHg
